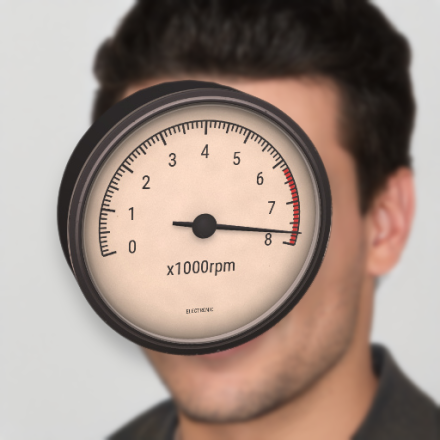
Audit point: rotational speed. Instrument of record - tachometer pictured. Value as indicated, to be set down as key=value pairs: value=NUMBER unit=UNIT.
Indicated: value=7700 unit=rpm
